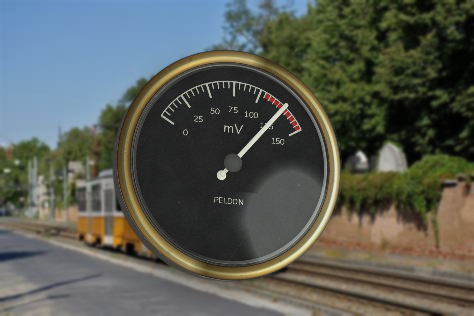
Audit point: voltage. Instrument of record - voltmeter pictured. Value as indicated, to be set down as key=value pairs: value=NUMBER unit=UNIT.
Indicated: value=125 unit=mV
